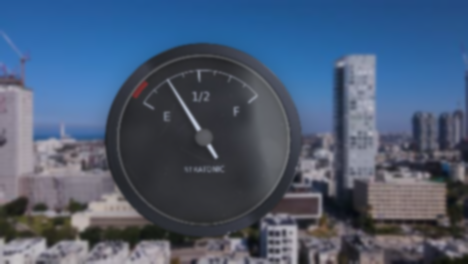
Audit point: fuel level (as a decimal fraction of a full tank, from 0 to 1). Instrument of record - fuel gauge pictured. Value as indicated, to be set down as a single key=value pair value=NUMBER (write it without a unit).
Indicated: value=0.25
